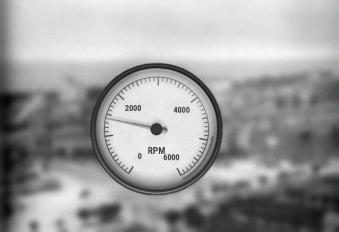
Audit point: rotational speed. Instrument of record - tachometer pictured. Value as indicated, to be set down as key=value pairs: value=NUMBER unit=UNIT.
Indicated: value=1400 unit=rpm
